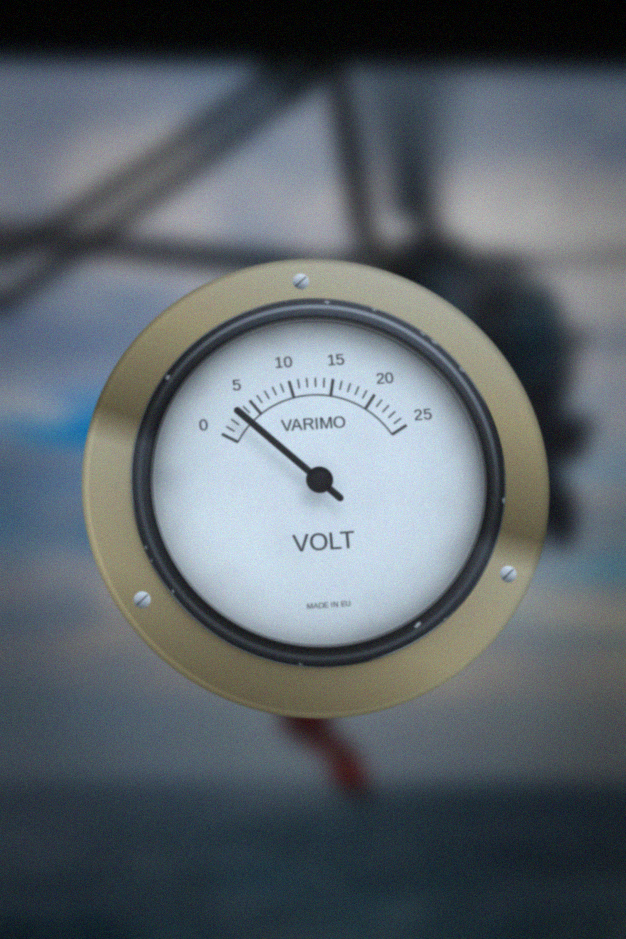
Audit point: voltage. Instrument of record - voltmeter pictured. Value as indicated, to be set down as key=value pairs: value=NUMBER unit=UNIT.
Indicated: value=3 unit=V
